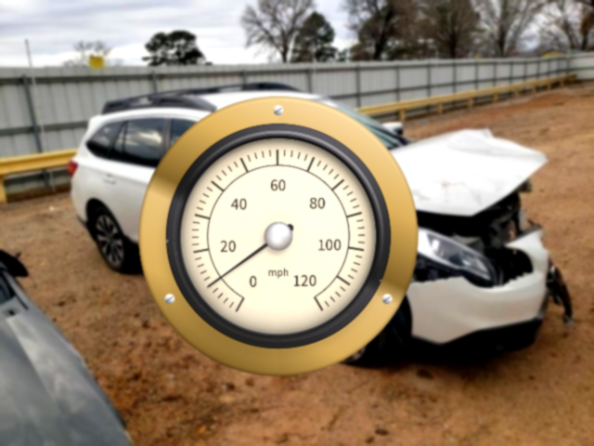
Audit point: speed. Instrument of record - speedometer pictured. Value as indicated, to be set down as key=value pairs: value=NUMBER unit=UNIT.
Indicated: value=10 unit=mph
